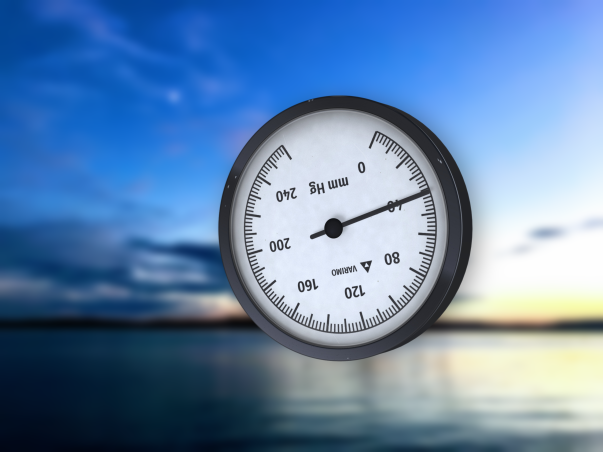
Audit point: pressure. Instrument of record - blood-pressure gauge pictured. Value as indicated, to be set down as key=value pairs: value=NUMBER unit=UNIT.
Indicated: value=40 unit=mmHg
